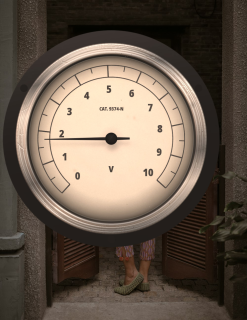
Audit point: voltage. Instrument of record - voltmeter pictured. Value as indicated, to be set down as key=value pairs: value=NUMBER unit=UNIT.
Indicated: value=1.75 unit=V
